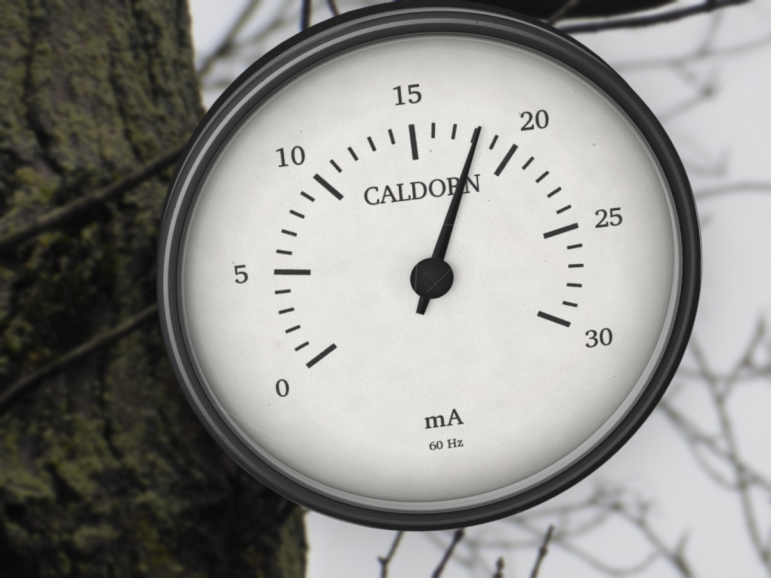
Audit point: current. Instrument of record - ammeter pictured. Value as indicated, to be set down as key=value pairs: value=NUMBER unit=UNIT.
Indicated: value=18 unit=mA
